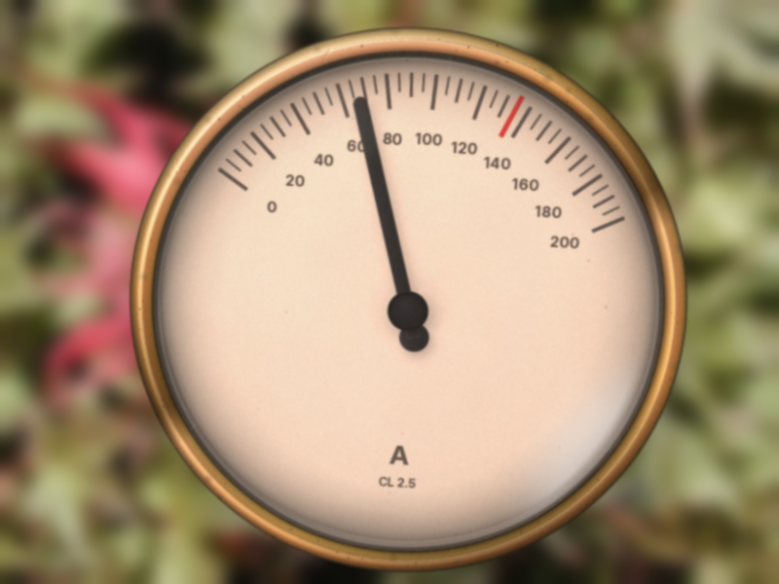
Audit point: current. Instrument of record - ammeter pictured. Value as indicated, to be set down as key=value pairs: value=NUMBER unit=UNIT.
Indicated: value=67.5 unit=A
